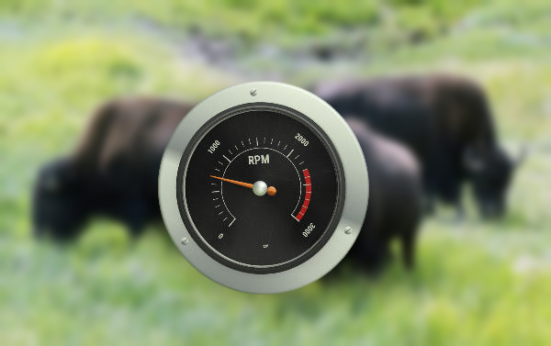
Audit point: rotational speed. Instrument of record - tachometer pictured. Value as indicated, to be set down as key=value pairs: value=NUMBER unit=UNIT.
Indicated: value=700 unit=rpm
